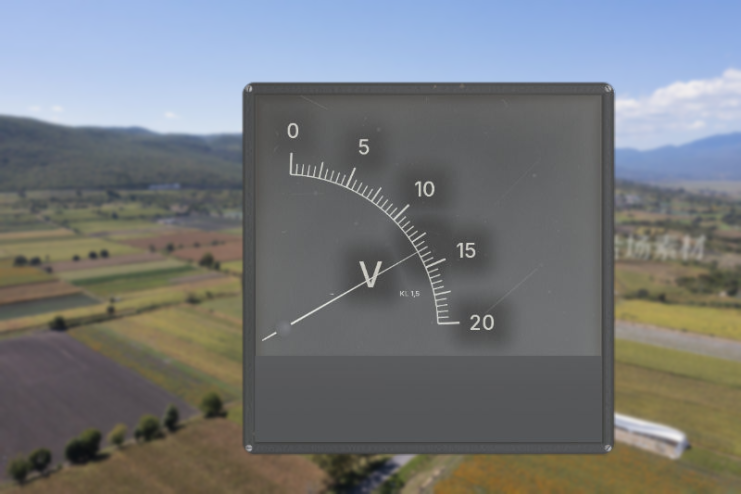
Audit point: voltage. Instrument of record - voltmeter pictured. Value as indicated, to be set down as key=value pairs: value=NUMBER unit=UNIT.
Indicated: value=13.5 unit=V
